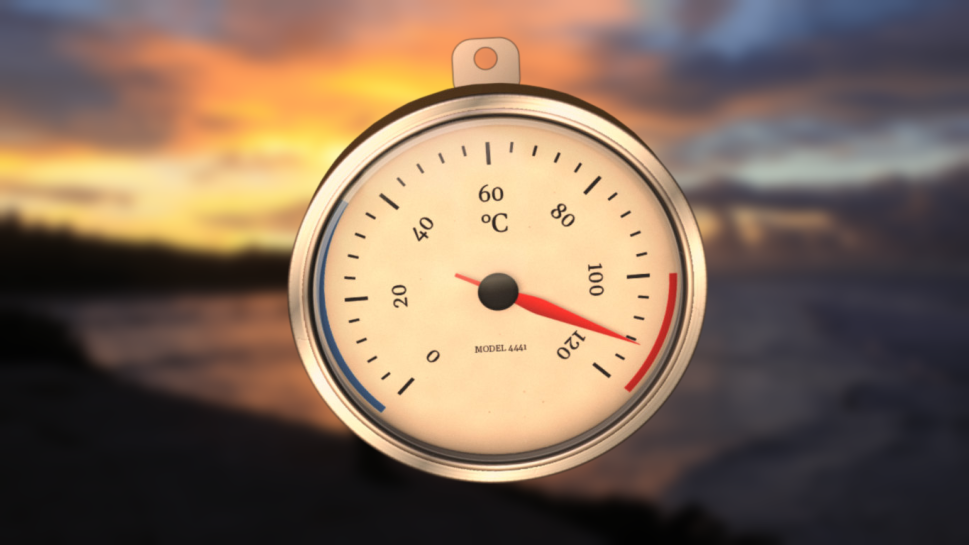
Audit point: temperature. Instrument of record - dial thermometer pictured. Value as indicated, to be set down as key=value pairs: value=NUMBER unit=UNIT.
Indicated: value=112 unit=°C
